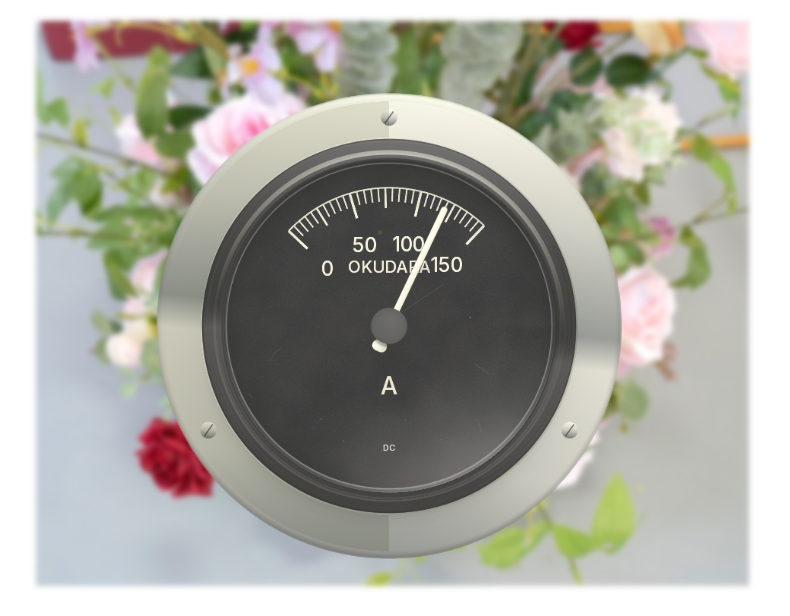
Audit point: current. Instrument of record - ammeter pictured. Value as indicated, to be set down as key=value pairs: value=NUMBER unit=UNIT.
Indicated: value=120 unit=A
